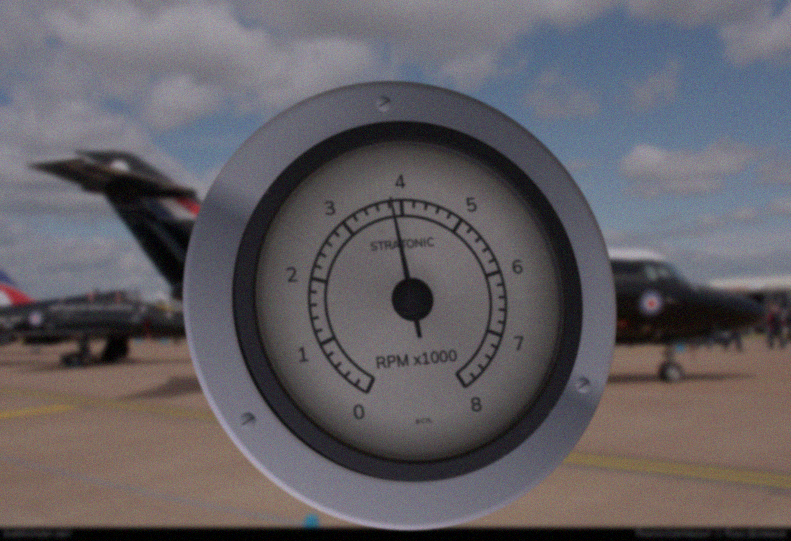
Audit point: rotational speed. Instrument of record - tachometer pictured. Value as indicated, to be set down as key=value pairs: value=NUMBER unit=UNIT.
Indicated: value=3800 unit=rpm
